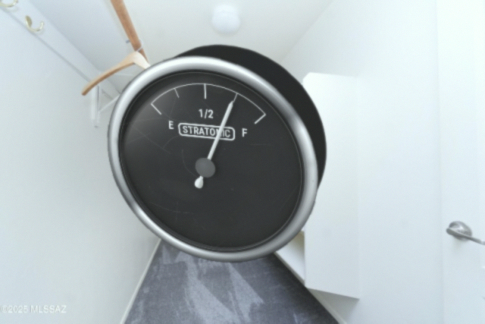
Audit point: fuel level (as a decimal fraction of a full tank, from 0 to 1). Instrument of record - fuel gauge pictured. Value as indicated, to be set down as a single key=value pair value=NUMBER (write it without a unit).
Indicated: value=0.75
